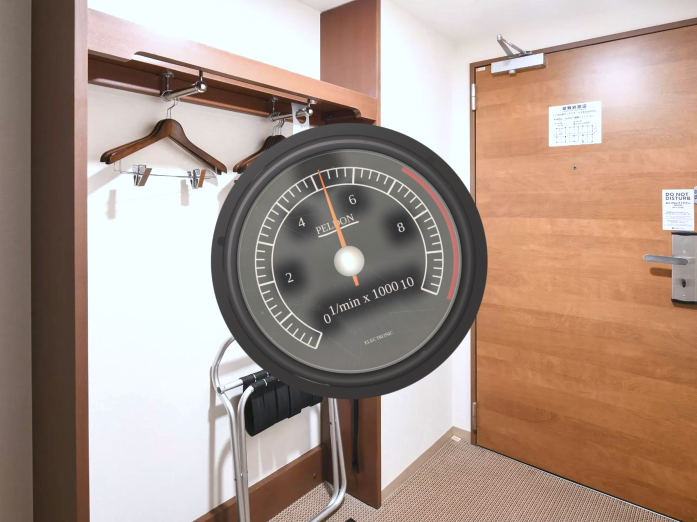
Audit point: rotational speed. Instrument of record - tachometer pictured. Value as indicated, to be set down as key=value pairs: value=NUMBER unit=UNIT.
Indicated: value=5200 unit=rpm
